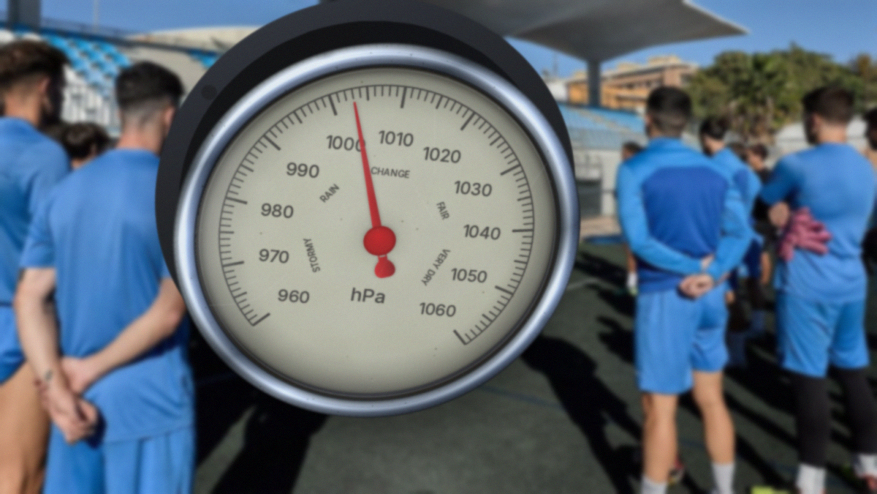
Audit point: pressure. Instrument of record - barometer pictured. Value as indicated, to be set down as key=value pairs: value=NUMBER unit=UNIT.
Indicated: value=1003 unit=hPa
